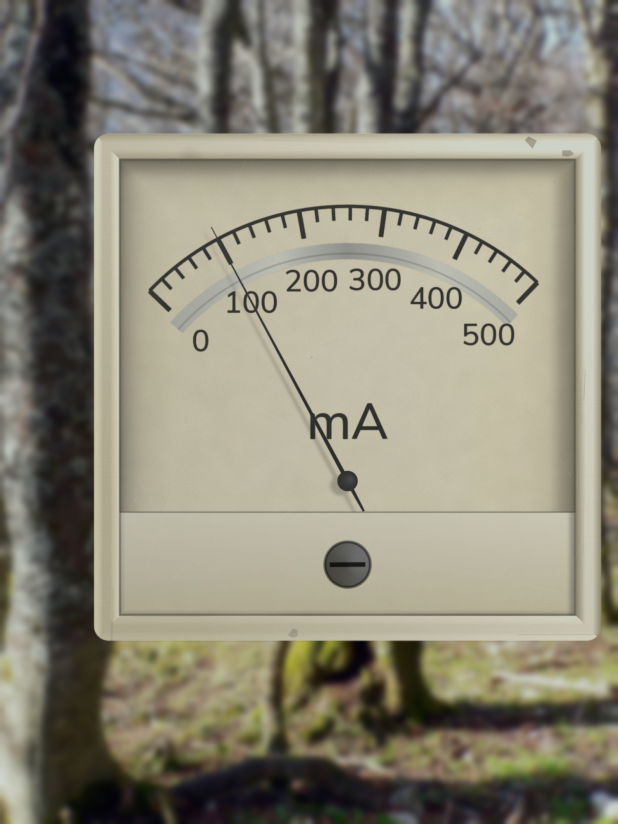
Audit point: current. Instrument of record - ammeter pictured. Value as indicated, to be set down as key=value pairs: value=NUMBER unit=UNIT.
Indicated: value=100 unit=mA
